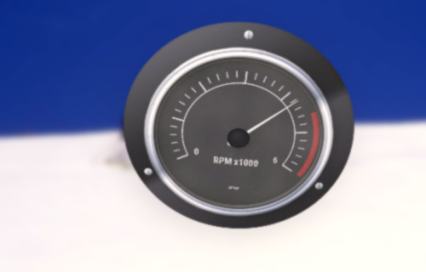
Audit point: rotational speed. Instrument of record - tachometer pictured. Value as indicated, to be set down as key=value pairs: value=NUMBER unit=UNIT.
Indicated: value=4200 unit=rpm
